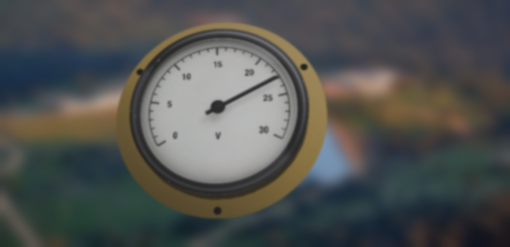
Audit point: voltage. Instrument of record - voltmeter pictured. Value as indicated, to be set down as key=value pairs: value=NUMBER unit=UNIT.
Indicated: value=23 unit=V
